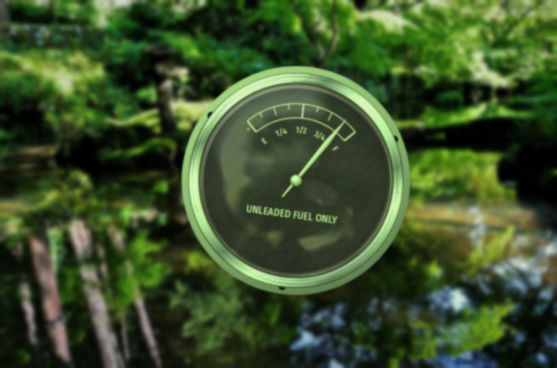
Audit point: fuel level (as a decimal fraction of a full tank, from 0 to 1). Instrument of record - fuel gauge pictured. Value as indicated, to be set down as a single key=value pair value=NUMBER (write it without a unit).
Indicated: value=0.875
